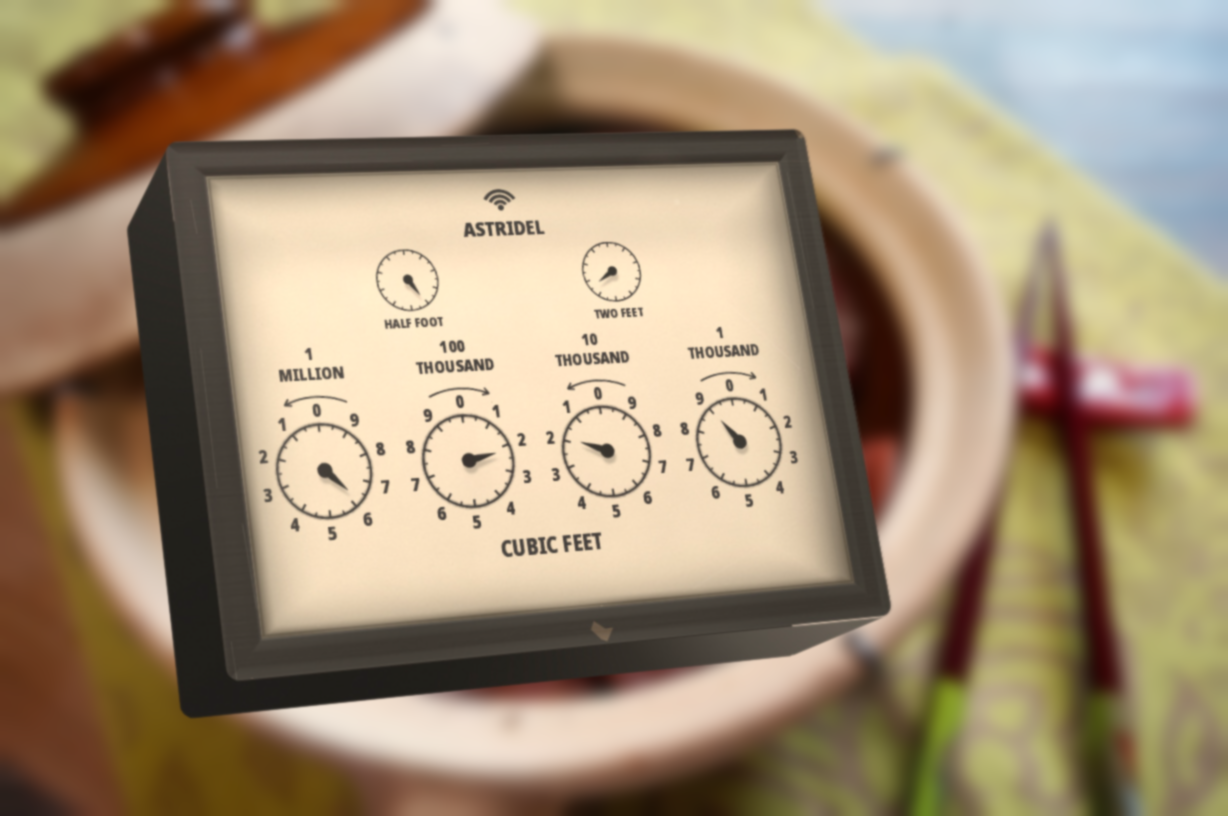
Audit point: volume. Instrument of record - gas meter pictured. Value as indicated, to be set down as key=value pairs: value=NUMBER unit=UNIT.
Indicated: value=621900 unit=ft³
